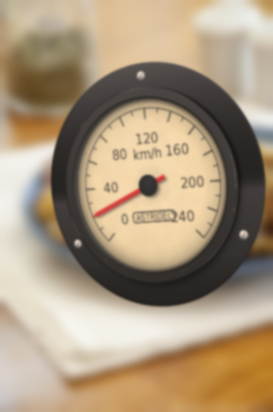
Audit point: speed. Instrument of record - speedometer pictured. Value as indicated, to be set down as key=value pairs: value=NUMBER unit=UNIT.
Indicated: value=20 unit=km/h
